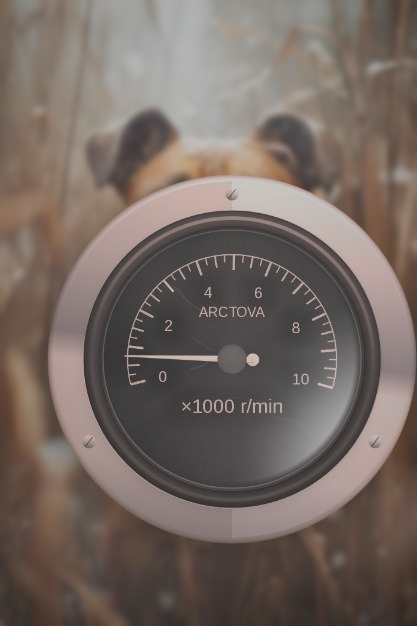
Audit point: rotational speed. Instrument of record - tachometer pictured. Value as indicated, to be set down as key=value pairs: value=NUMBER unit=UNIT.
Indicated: value=750 unit=rpm
